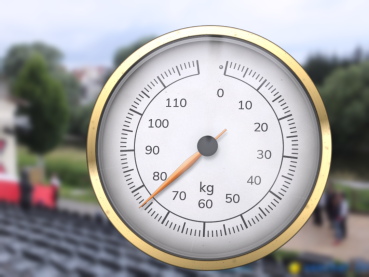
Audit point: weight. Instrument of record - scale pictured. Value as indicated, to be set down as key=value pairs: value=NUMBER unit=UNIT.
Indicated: value=76 unit=kg
